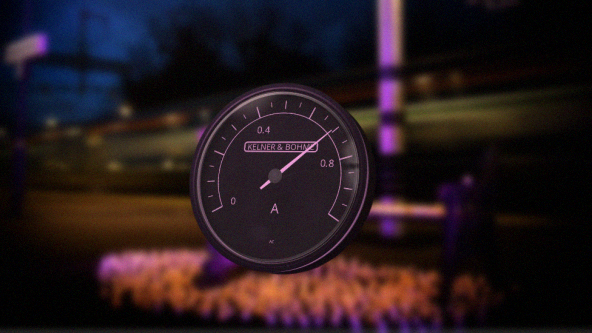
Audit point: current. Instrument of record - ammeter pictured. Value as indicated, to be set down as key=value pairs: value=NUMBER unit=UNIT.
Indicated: value=0.7 unit=A
